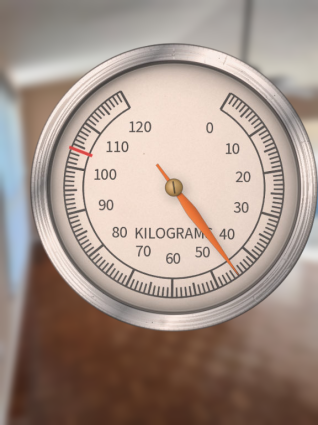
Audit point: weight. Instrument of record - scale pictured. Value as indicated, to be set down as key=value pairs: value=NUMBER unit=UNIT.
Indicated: value=45 unit=kg
